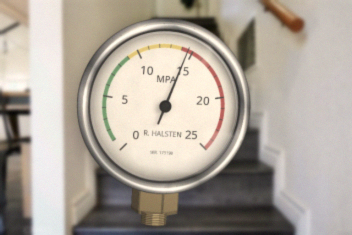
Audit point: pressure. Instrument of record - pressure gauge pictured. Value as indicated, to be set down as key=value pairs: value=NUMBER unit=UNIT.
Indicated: value=14.5 unit=MPa
